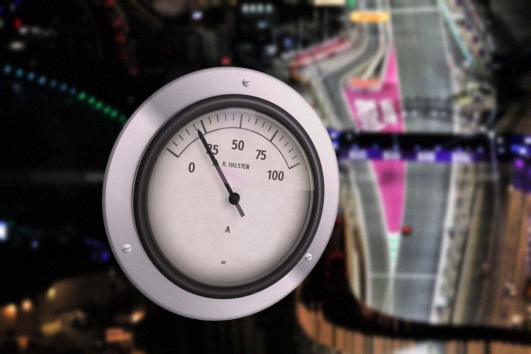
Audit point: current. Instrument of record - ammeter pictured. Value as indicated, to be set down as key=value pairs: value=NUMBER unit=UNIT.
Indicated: value=20 unit=A
